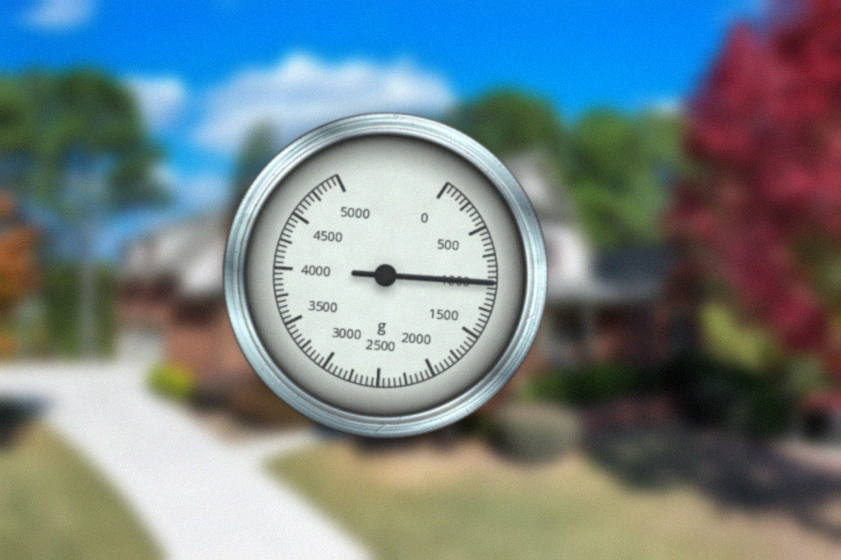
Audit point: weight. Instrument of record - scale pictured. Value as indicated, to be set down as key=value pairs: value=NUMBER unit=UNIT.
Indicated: value=1000 unit=g
